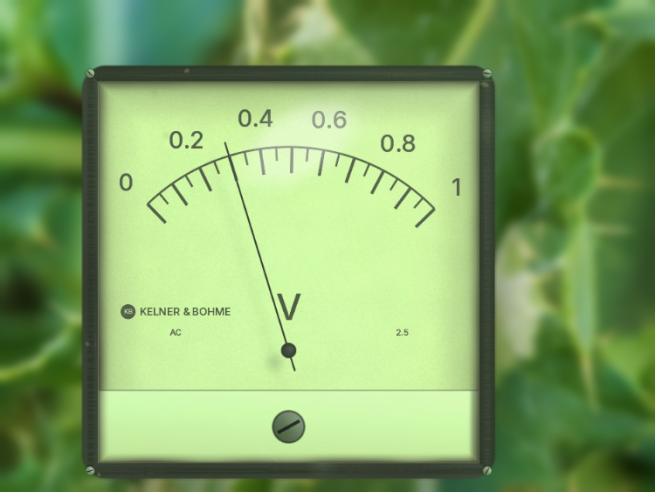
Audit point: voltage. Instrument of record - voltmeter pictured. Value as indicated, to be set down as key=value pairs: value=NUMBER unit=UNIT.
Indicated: value=0.3 unit=V
